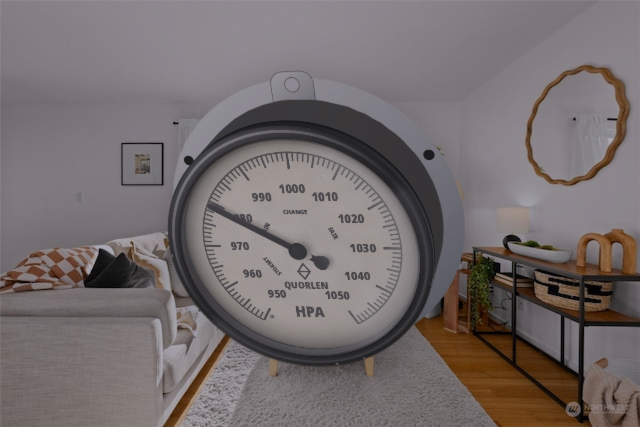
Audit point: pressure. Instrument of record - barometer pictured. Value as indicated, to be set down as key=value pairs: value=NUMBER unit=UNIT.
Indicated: value=980 unit=hPa
